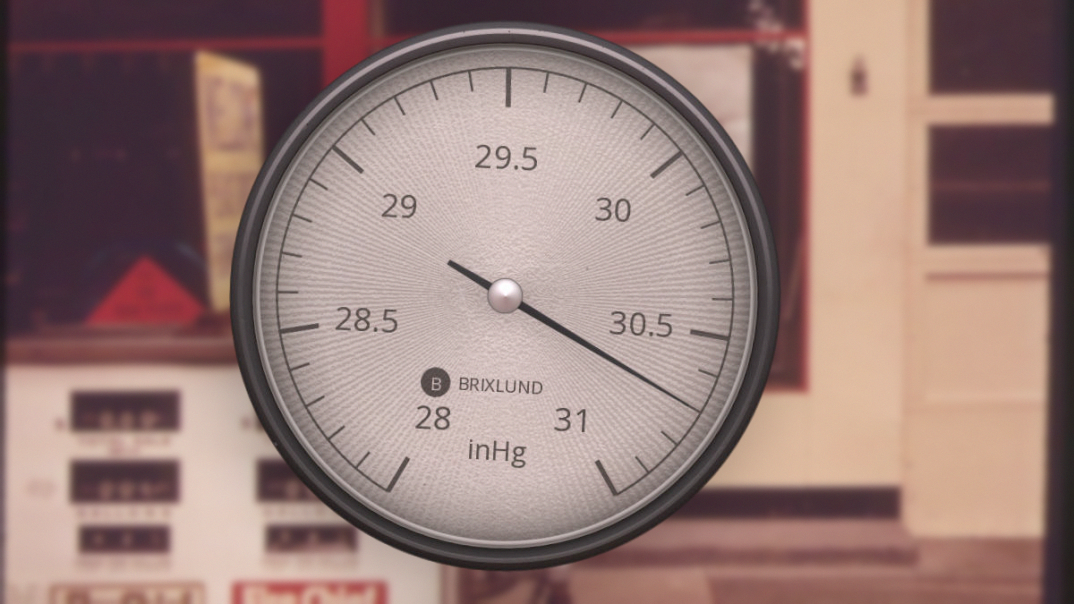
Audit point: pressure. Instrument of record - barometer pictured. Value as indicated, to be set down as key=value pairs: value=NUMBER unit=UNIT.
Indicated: value=30.7 unit=inHg
